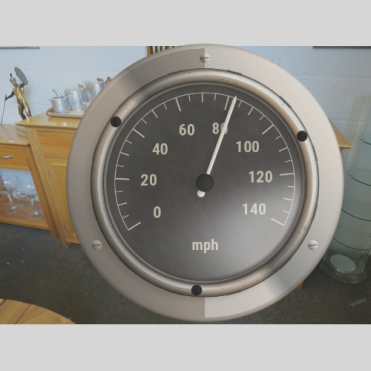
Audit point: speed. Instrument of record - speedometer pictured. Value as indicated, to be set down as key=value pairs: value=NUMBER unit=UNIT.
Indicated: value=82.5 unit=mph
